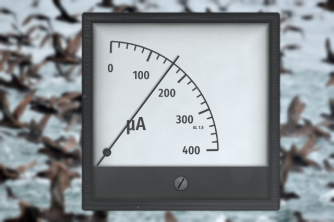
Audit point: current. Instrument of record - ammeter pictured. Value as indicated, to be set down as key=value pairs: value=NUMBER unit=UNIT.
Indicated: value=160 unit=µA
